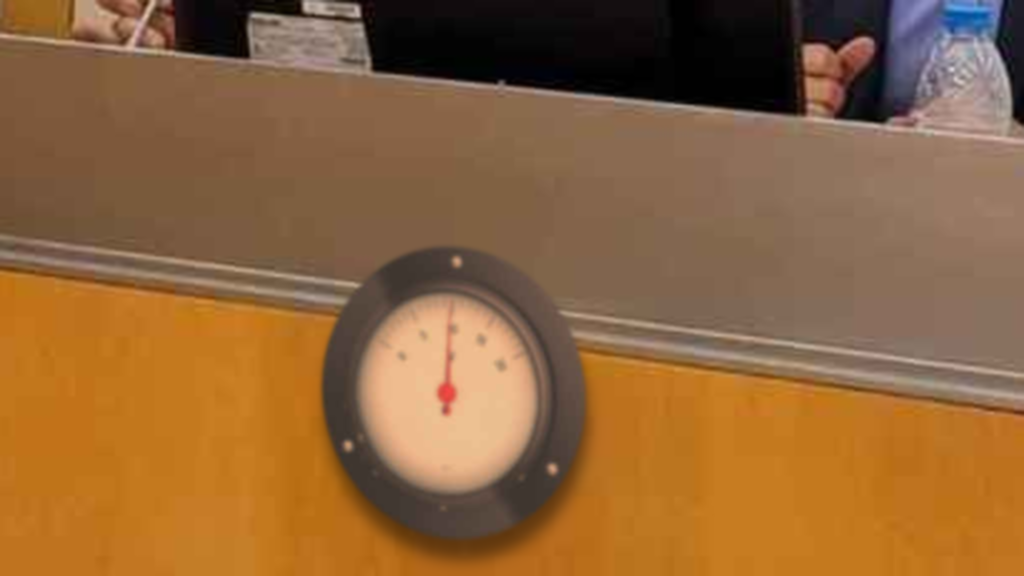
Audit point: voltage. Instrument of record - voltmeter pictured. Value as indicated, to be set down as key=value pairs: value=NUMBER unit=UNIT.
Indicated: value=10 unit=V
